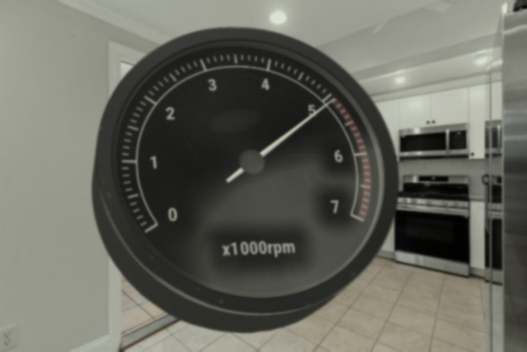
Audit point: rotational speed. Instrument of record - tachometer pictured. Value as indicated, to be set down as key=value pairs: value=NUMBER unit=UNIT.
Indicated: value=5100 unit=rpm
